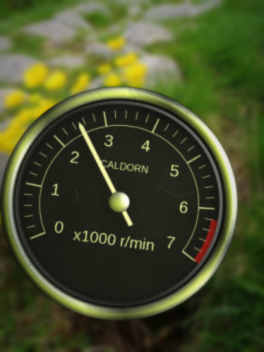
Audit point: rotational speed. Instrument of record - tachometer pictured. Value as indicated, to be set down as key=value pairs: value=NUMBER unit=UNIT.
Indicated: value=2500 unit=rpm
